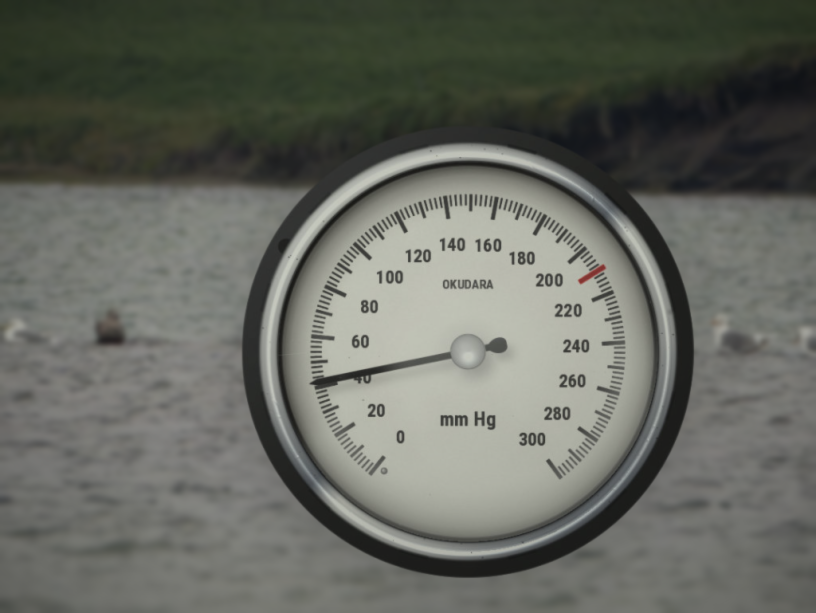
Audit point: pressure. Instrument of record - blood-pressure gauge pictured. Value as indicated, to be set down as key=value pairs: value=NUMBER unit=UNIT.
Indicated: value=42 unit=mmHg
